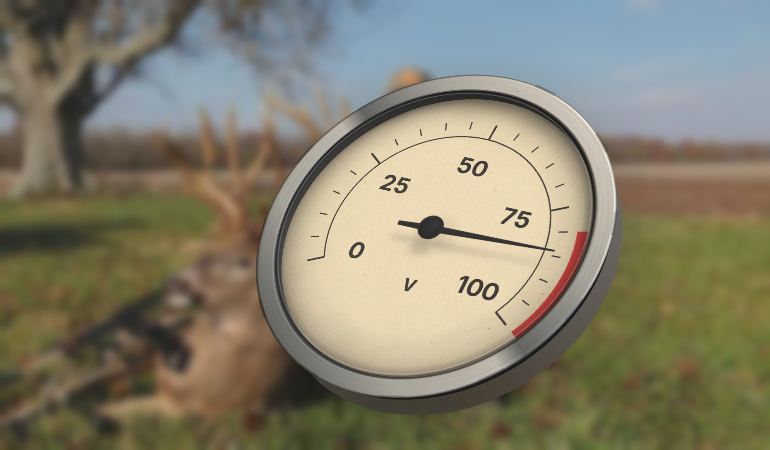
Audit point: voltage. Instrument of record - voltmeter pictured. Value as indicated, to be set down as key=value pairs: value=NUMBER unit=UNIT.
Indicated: value=85 unit=V
